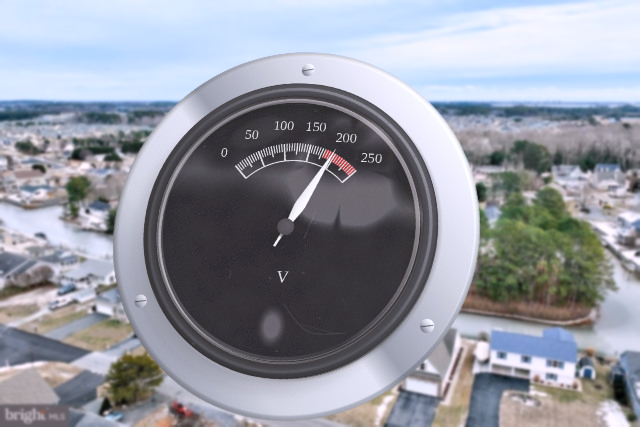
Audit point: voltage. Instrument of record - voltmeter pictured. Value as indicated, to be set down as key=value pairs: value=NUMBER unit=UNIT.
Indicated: value=200 unit=V
